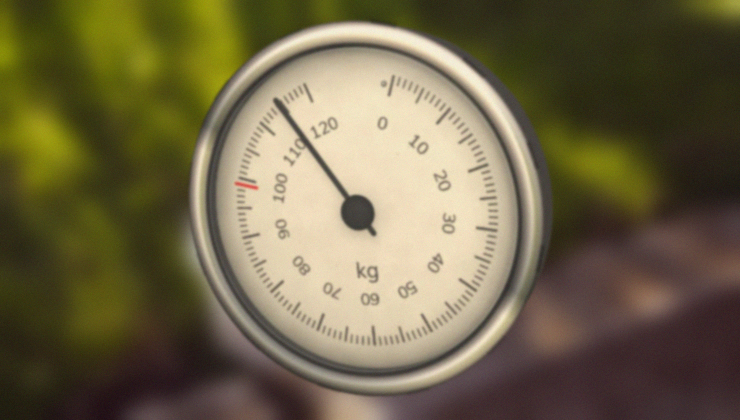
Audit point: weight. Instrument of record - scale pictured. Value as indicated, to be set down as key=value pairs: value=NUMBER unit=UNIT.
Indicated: value=115 unit=kg
